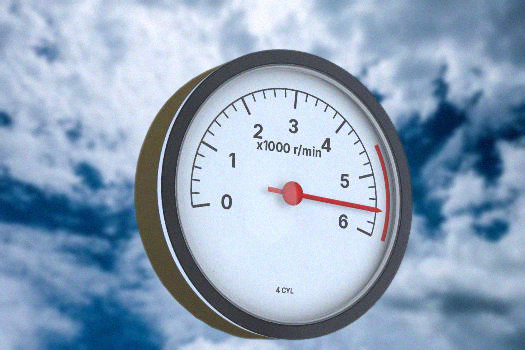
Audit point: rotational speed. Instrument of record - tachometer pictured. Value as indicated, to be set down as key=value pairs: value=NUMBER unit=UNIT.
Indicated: value=5600 unit=rpm
